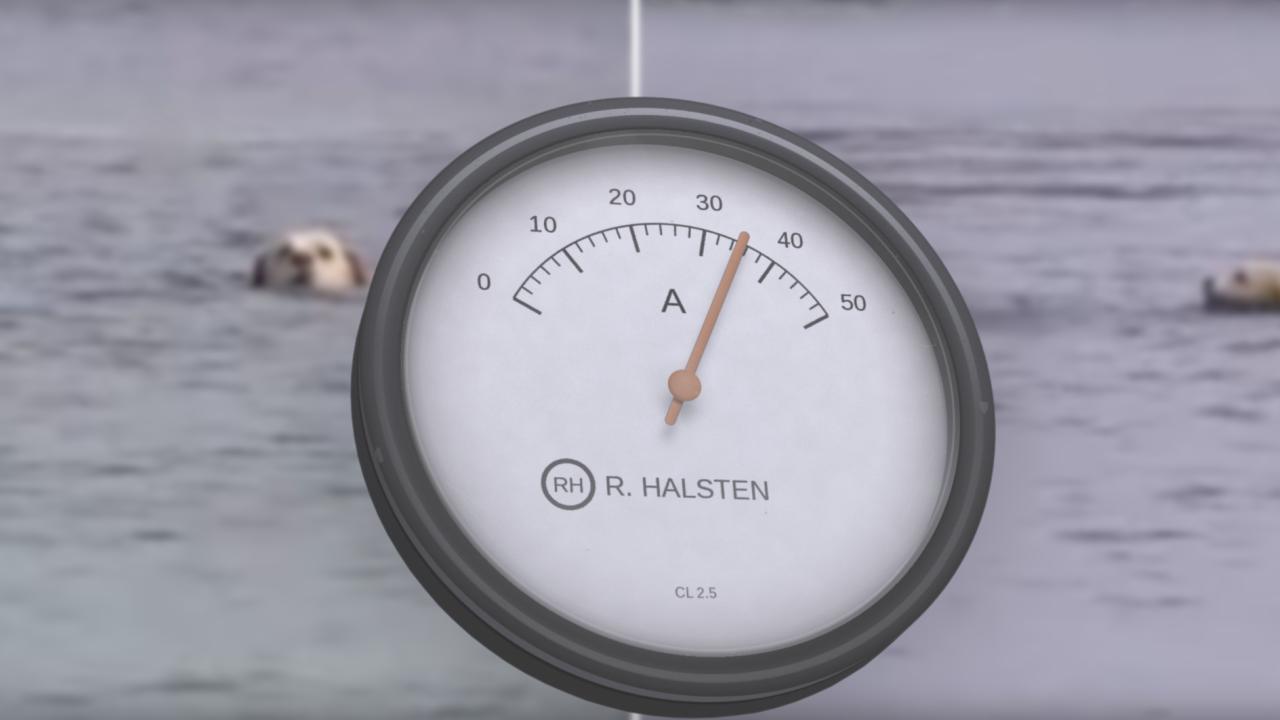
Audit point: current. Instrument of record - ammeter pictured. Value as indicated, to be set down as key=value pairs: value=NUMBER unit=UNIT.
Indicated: value=35 unit=A
